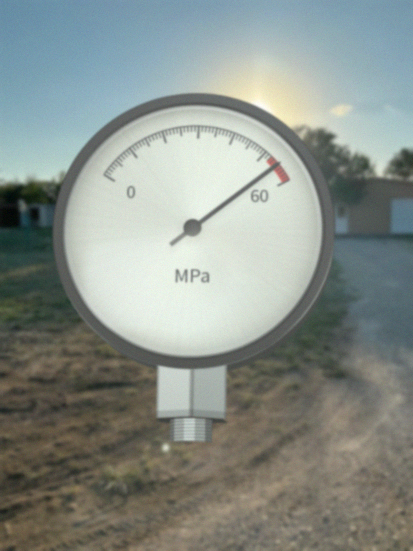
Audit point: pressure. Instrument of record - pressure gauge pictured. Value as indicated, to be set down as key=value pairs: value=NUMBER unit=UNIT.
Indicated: value=55 unit=MPa
